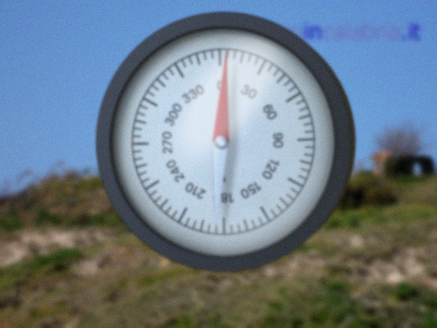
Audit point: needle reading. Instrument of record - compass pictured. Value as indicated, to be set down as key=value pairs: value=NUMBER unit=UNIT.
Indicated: value=5 unit=°
